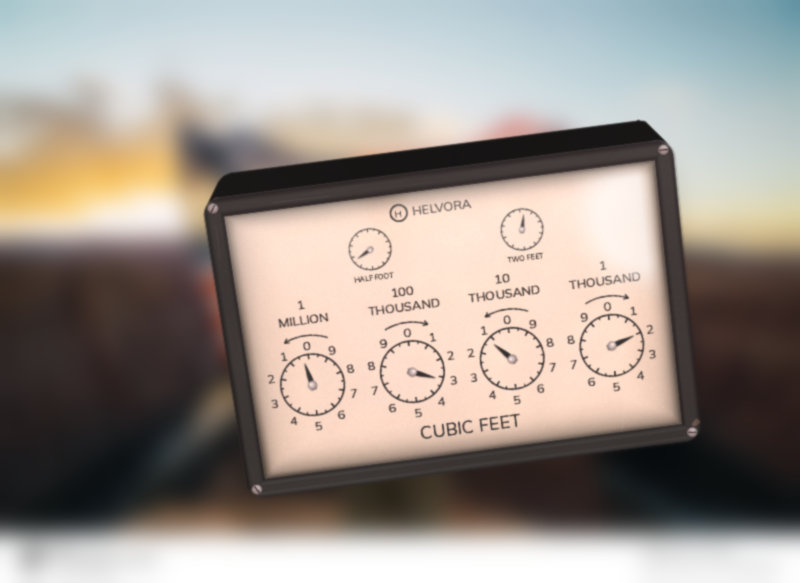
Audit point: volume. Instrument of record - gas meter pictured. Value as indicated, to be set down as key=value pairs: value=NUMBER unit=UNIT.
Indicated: value=31200 unit=ft³
